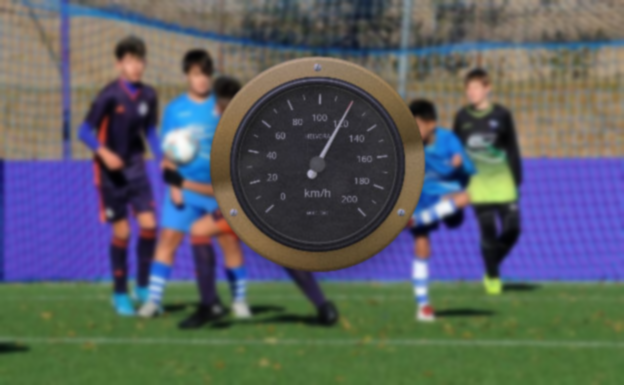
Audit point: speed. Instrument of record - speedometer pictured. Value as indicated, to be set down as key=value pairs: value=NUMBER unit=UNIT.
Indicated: value=120 unit=km/h
